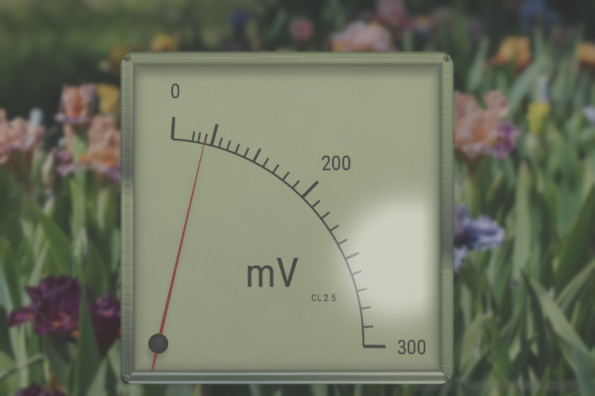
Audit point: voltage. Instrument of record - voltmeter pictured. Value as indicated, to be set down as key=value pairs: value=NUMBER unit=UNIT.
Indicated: value=90 unit=mV
